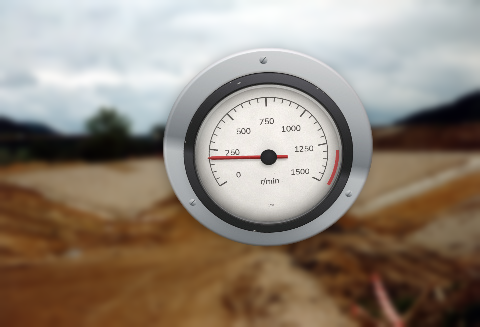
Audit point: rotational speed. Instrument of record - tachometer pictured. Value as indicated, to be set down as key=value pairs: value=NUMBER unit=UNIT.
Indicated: value=200 unit=rpm
